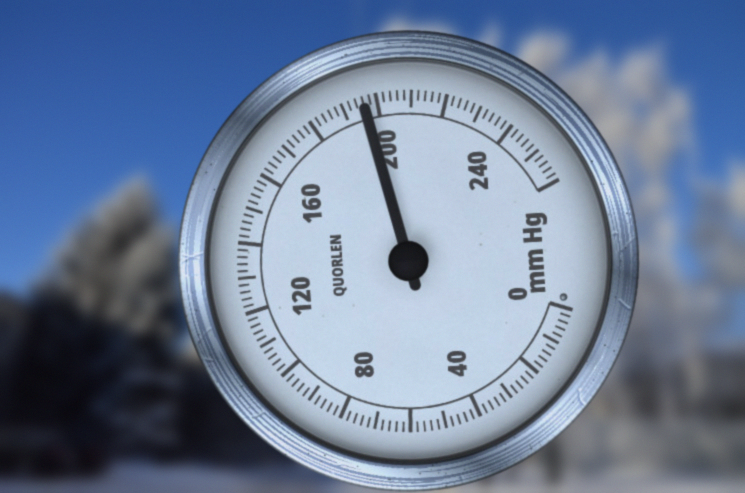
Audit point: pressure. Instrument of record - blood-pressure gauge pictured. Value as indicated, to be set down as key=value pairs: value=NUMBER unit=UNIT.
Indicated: value=196 unit=mmHg
